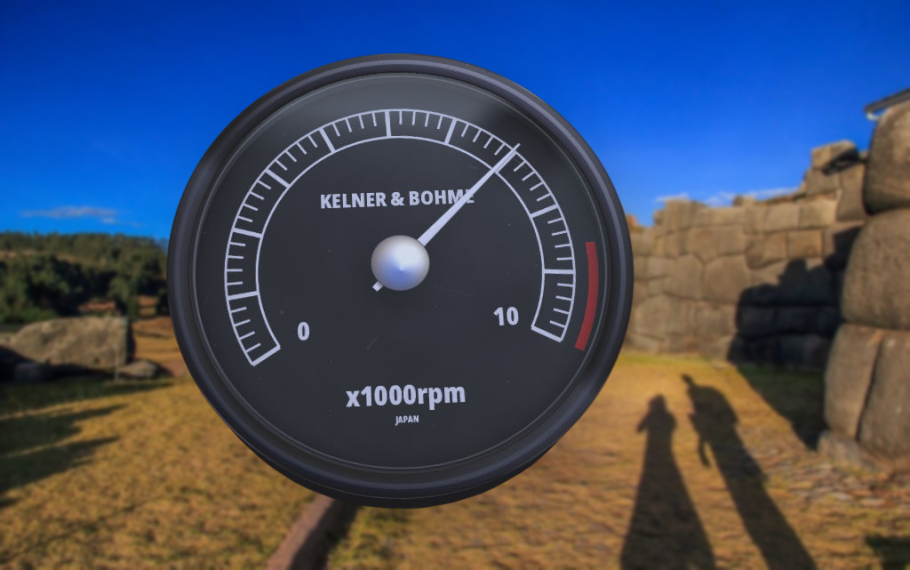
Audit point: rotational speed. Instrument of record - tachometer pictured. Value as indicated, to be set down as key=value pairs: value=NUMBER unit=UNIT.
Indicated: value=7000 unit=rpm
